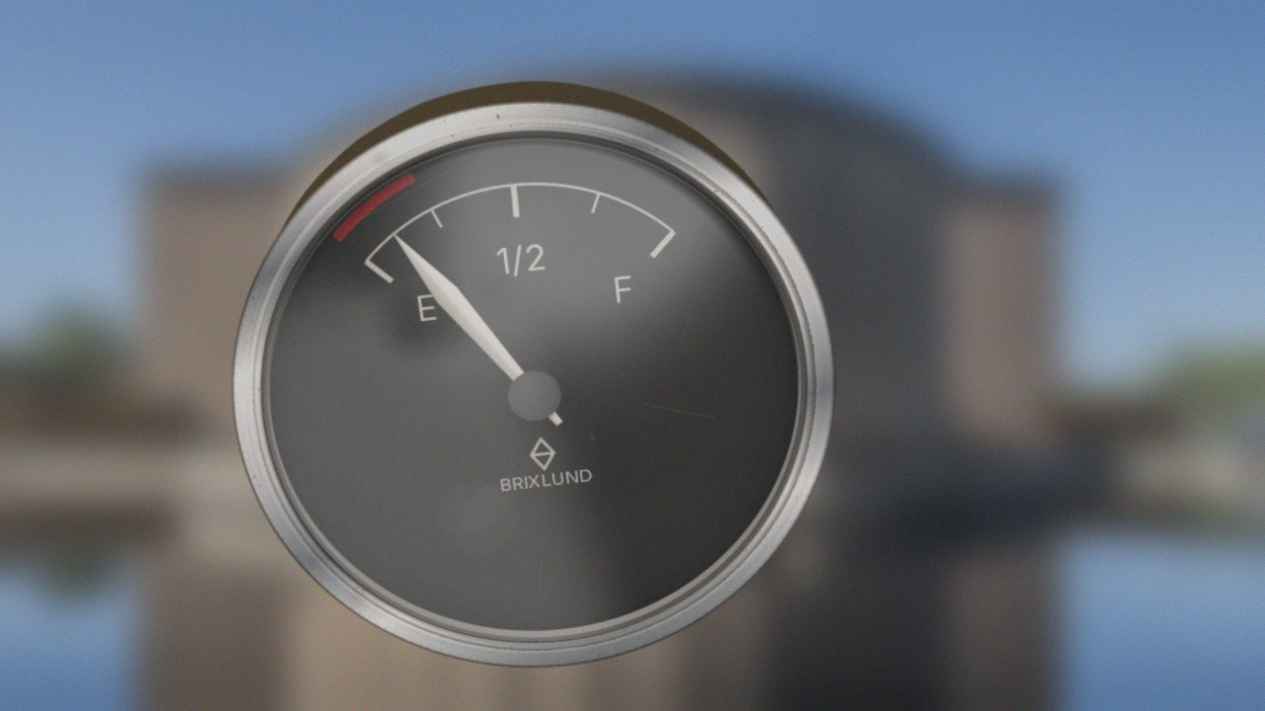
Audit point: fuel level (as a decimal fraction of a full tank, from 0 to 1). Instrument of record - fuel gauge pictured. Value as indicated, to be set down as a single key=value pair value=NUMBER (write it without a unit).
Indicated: value=0.125
